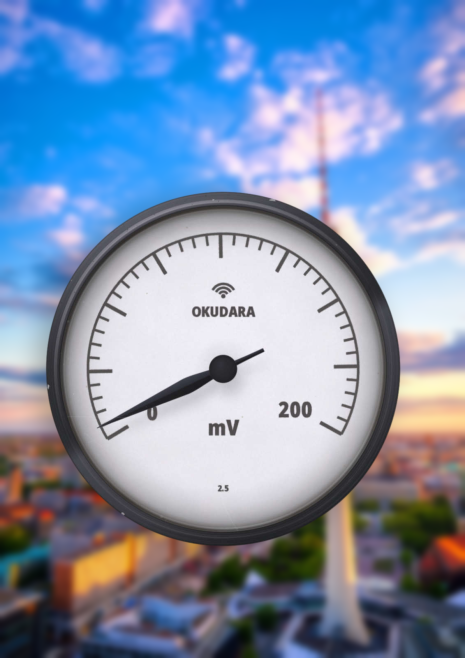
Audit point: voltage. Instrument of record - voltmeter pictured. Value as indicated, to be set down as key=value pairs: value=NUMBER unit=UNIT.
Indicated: value=5 unit=mV
